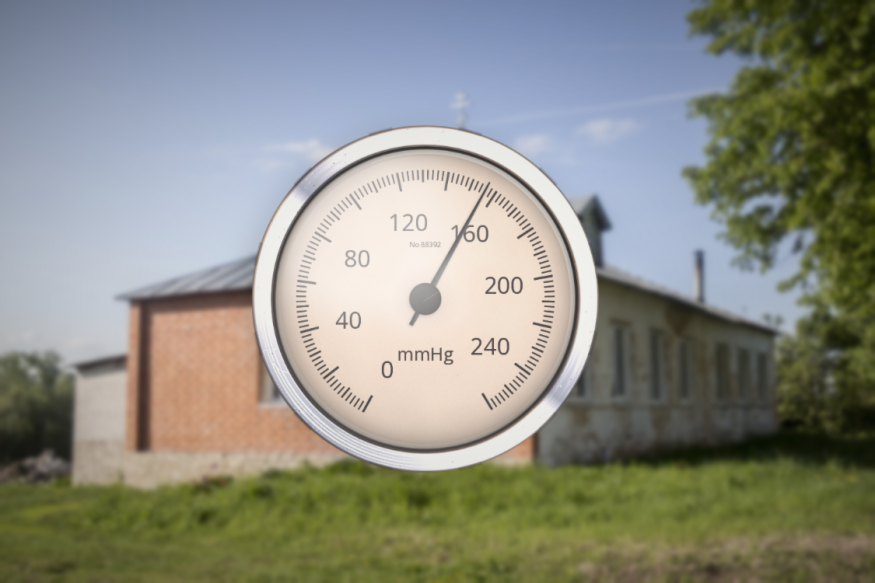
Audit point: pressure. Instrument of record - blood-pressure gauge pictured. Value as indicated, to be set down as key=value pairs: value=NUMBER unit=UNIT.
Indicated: value=156 unit=mmHg
